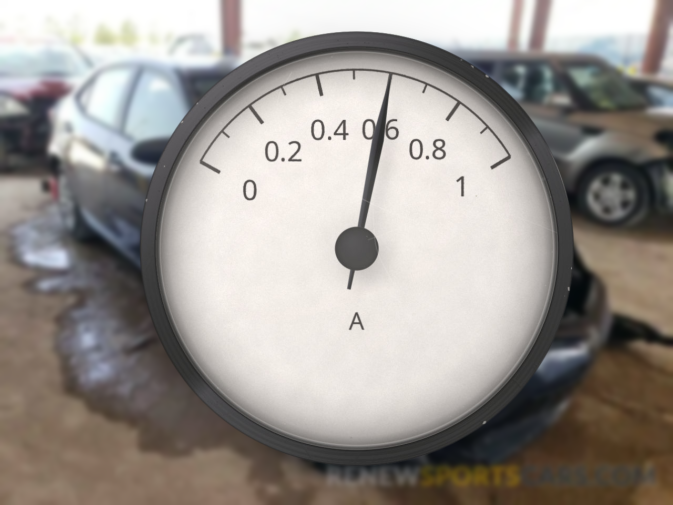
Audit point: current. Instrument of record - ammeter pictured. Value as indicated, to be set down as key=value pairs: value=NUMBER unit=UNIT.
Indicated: value=0.6 unit=A
